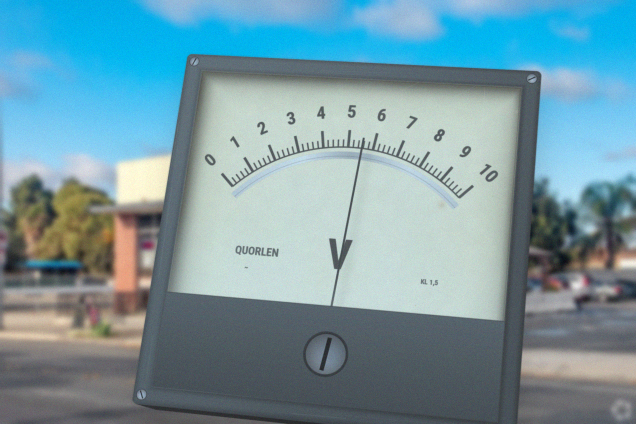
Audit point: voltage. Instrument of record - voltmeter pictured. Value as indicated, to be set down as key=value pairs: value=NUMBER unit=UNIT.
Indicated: value=5.6 unit=V
